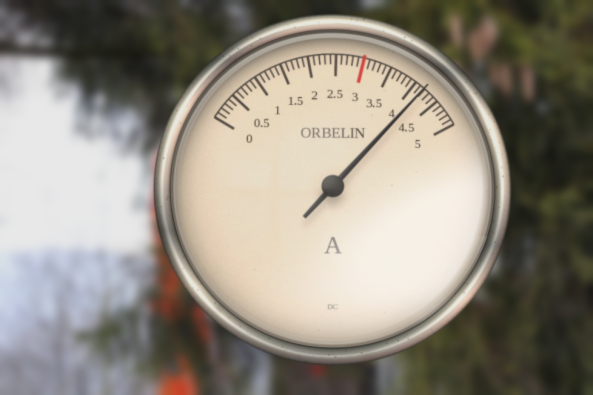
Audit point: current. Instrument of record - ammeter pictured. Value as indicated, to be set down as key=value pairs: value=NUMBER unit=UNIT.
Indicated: value=4.2 unit=A
